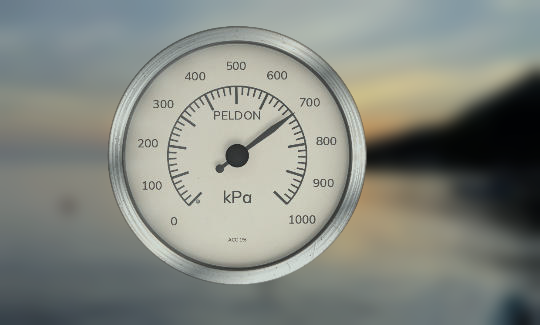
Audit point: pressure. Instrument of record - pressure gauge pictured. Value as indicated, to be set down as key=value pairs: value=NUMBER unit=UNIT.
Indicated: value=700 unit=kPa
